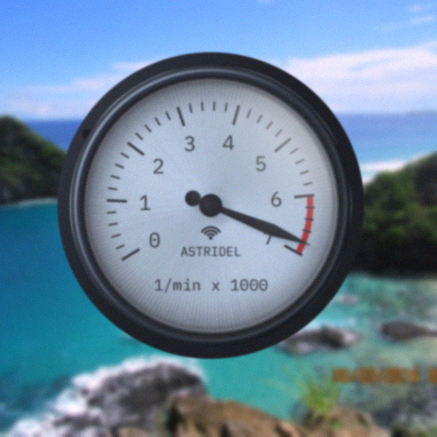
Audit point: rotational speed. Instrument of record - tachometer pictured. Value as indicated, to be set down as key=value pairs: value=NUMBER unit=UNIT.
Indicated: value=6800 unit=rpm
